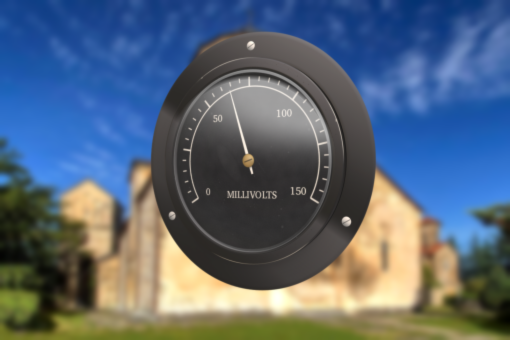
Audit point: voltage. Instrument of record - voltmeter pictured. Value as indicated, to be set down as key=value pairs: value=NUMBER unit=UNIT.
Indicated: value=65 unit=mV
